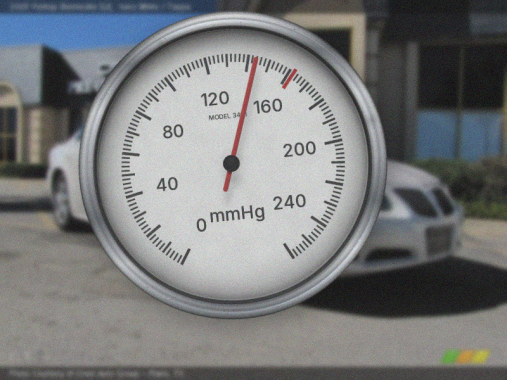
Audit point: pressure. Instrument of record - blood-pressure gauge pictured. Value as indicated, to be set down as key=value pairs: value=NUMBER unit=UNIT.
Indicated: value=144 unit=mmHg
